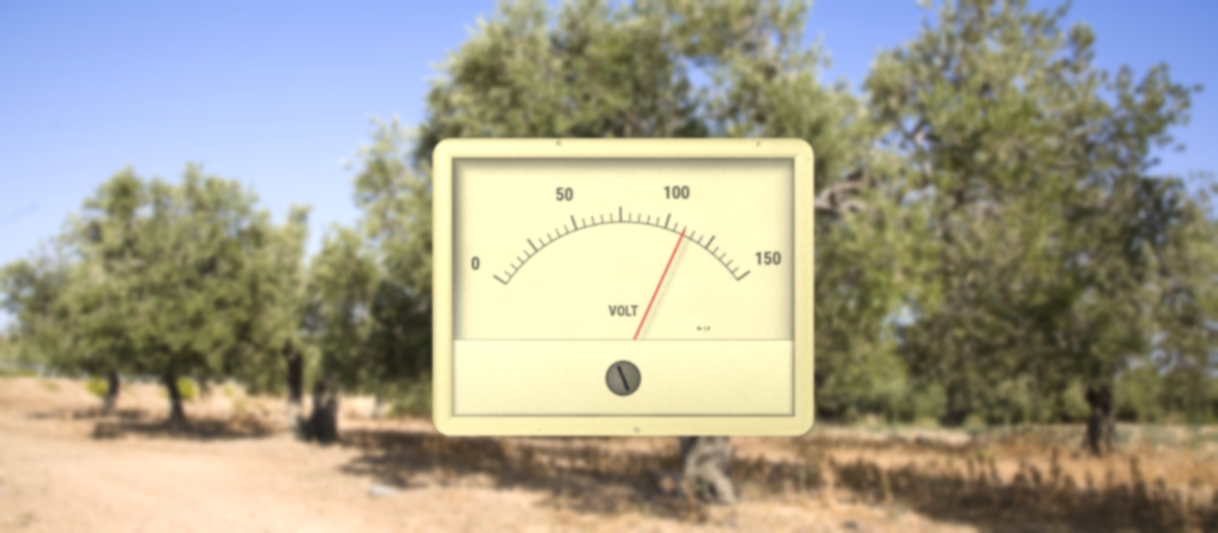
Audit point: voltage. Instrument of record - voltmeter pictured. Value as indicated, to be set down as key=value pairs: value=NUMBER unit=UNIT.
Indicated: value=110 unit=V
